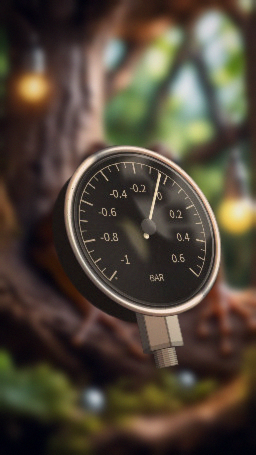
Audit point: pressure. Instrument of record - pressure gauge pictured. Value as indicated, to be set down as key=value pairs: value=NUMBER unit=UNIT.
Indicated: value=-0.05 unit=bar
